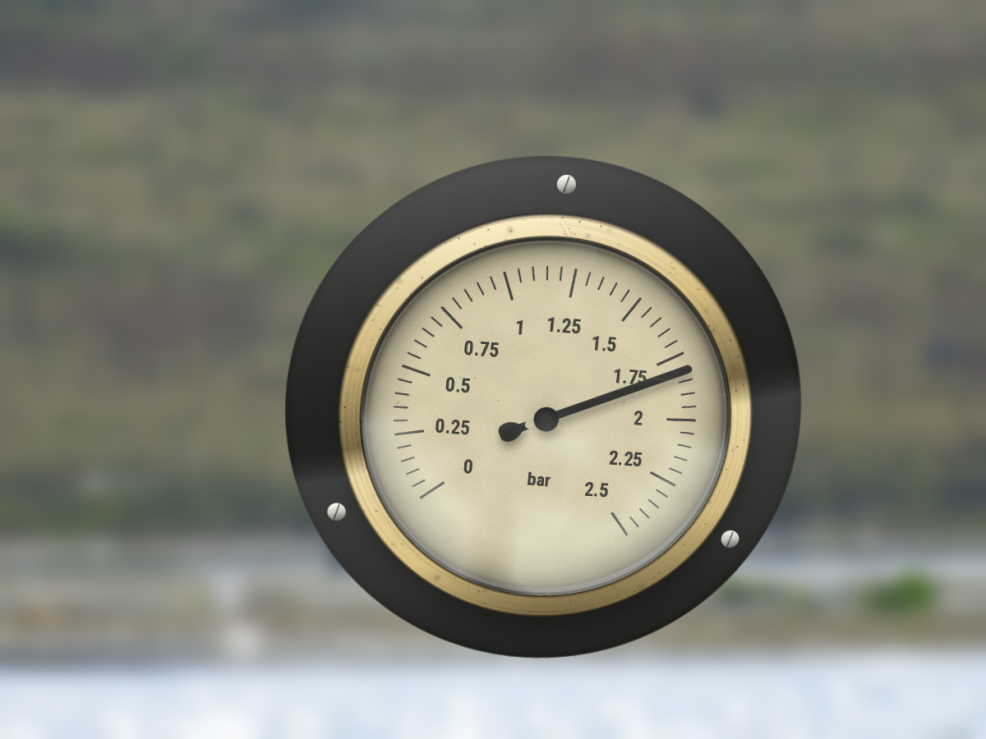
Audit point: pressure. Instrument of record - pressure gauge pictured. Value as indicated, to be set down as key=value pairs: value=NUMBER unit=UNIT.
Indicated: value=1.8 unit=bar
